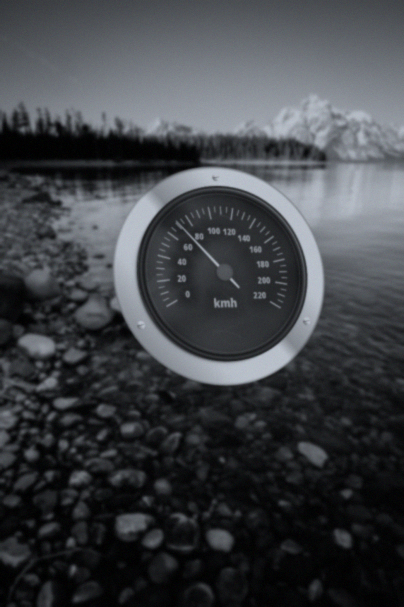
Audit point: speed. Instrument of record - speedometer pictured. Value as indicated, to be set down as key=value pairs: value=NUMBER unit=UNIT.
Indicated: value=70 unit=km/h
